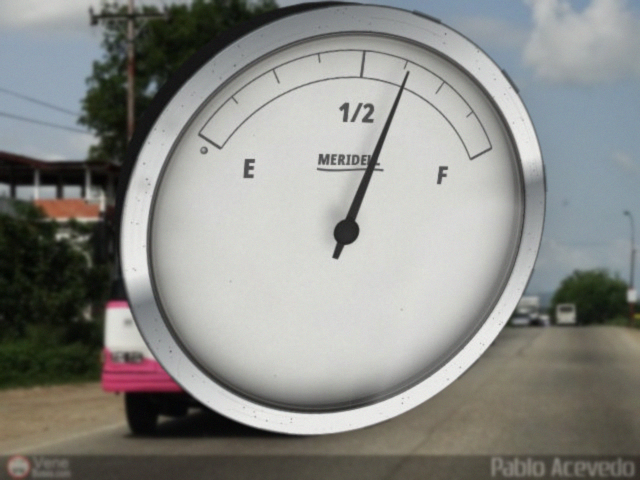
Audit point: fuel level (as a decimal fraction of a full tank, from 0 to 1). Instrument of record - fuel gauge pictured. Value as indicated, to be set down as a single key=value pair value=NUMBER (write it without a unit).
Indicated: value=0.625
